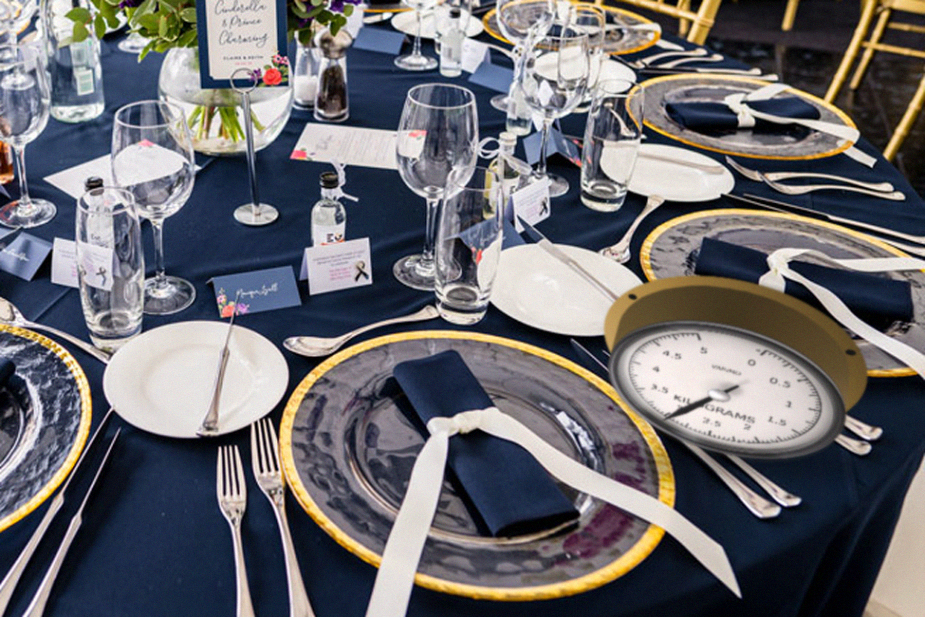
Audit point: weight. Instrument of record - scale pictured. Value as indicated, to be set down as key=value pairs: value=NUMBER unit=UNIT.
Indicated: value=3 unit=kg
